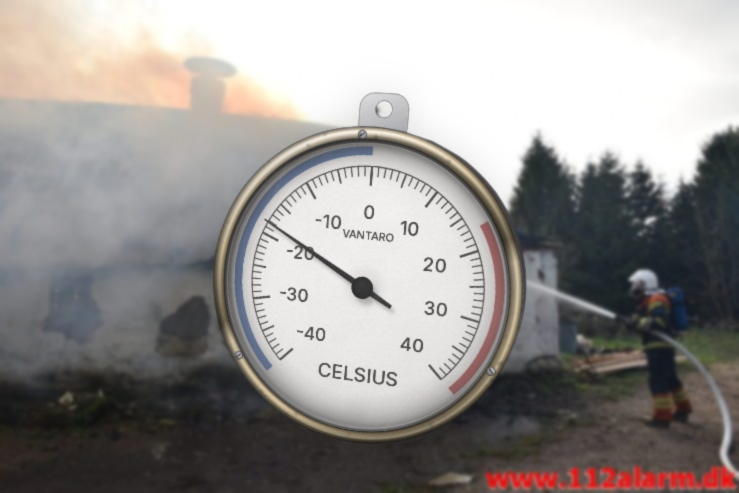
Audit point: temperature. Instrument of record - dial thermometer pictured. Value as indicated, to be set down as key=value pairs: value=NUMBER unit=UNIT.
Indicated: value=-18 unit=°C
